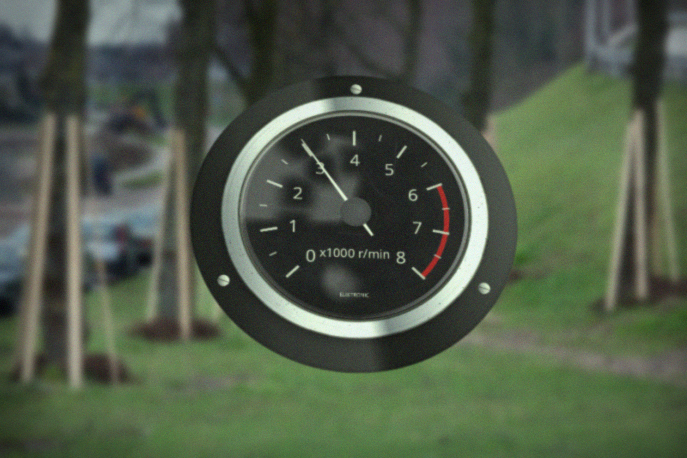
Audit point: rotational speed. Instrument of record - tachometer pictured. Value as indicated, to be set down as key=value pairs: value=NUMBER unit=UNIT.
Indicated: value=3000 unit=rpm
